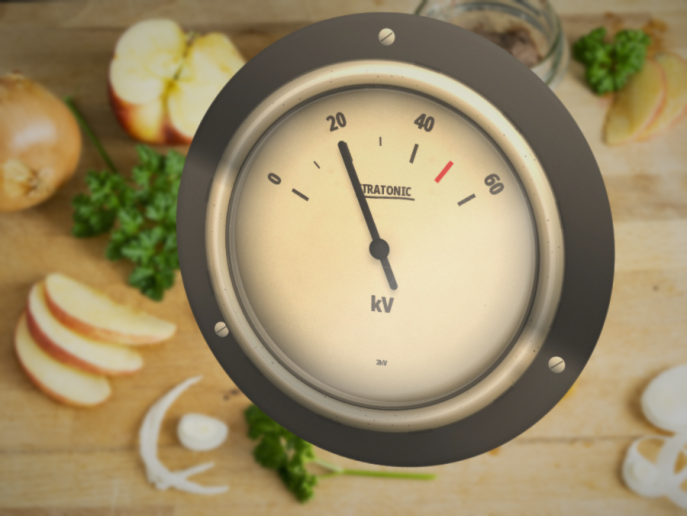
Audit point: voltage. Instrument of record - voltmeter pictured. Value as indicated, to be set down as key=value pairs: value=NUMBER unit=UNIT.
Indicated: value=20 unit=kV
